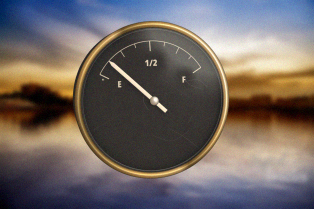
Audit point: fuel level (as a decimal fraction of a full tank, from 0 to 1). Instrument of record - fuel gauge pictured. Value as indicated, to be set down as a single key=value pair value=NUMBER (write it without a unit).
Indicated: value=0.125
